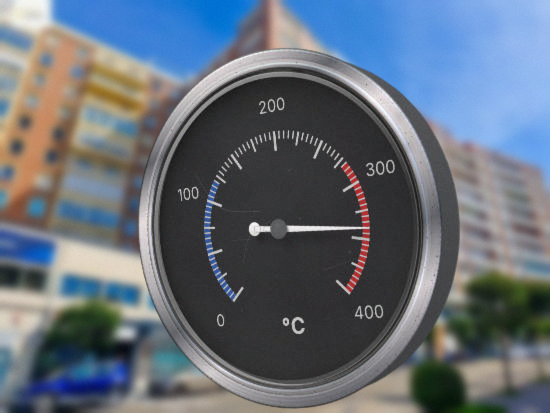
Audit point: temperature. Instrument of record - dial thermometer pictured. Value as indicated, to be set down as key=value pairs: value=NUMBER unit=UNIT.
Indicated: value=340 unit=°C
